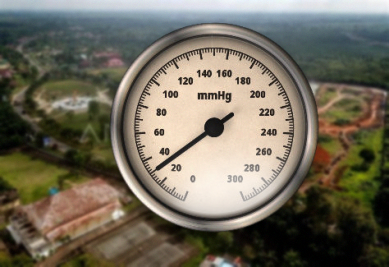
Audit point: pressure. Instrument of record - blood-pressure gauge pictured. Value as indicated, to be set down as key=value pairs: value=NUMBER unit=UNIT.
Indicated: value=30 unit=mmHg
